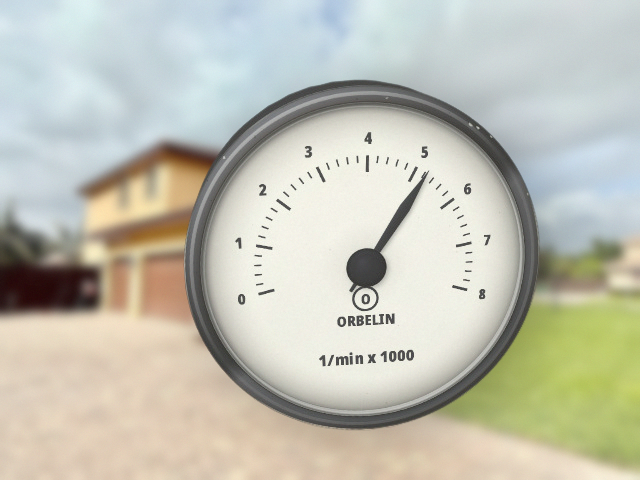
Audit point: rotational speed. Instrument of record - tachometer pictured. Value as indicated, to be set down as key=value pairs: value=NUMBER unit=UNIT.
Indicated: value=5200 unit=rpm
